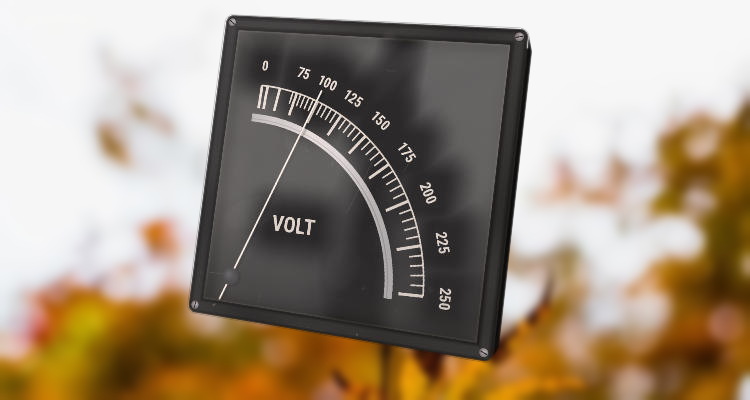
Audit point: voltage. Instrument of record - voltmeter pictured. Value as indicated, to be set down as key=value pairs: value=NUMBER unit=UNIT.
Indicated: value=100 unit=V
